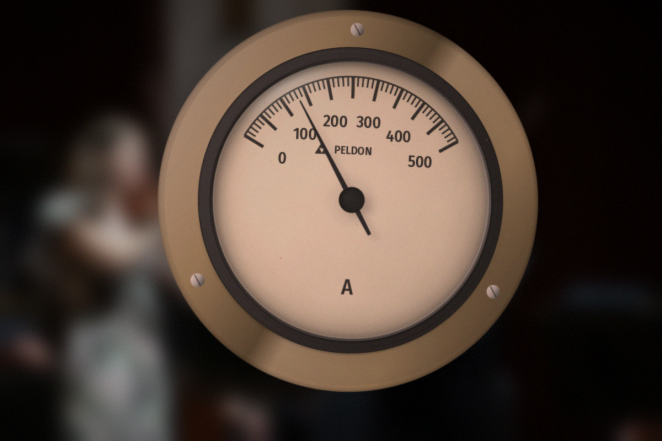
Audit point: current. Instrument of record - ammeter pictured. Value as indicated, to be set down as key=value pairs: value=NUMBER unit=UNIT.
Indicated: value=130 unit=A
